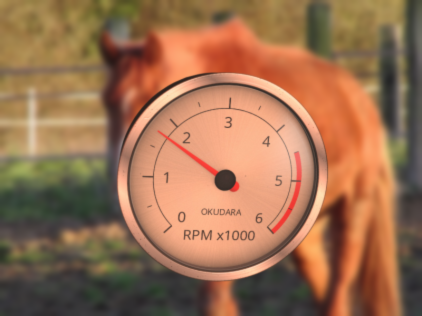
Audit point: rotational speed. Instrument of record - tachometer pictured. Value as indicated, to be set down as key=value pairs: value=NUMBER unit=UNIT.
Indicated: value=1750 unit=rpm
